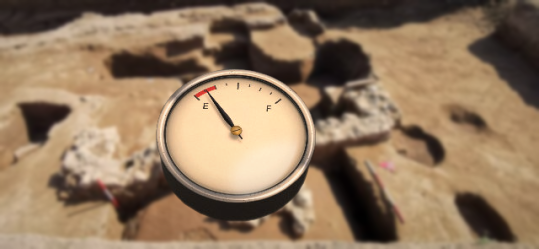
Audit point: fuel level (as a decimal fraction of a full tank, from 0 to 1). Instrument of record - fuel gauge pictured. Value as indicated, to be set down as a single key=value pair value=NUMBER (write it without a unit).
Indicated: value=0.125
